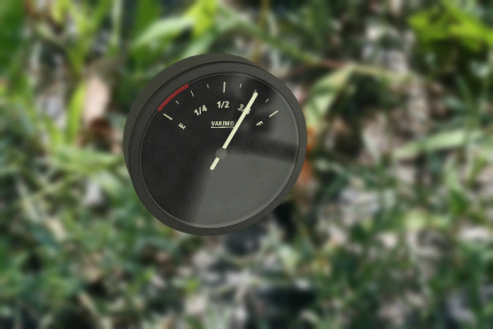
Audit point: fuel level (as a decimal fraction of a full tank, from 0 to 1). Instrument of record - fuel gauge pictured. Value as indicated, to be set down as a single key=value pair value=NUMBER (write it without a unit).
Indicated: value=0.75
